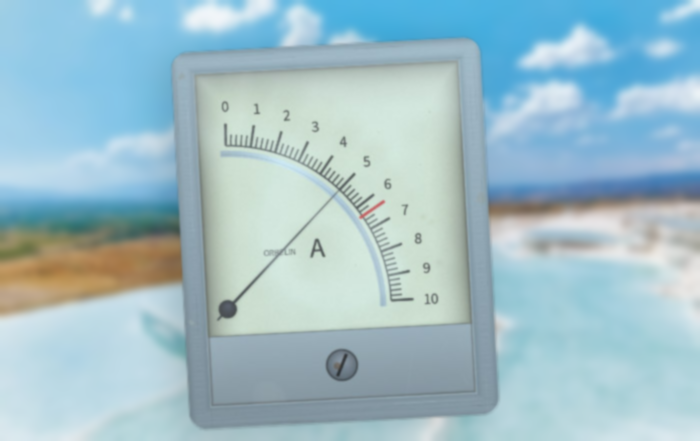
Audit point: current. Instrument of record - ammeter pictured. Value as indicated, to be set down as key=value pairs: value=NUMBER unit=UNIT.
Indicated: value=5 unit=A
